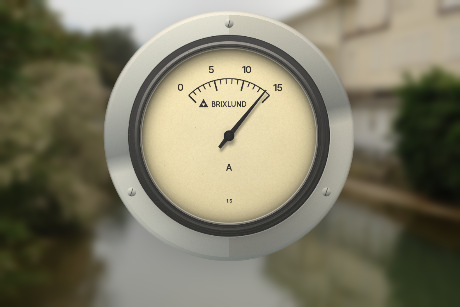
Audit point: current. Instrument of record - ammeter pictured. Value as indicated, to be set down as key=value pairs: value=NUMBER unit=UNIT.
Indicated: value=14 unit=A
